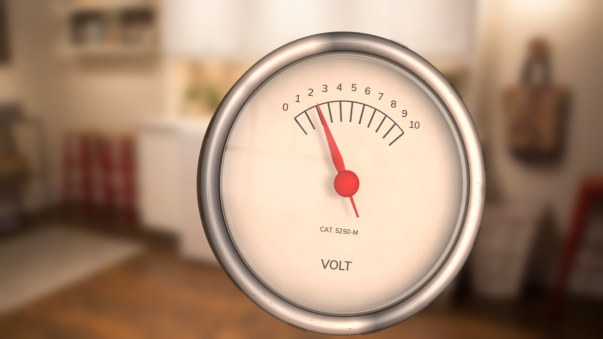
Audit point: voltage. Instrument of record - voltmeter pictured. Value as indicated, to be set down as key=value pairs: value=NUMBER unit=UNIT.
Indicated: value=2 unit=V
